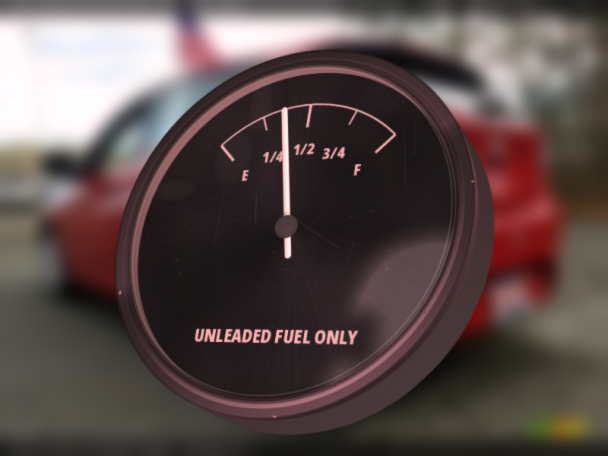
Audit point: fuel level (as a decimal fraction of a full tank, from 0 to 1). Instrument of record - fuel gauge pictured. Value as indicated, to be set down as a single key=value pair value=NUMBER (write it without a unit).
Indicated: value=0.375
